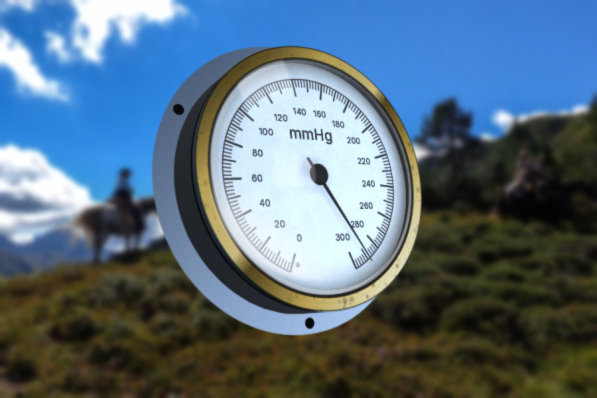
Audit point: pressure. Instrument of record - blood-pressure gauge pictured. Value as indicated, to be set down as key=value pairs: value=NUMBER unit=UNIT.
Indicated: value=290 unit=mmHg
